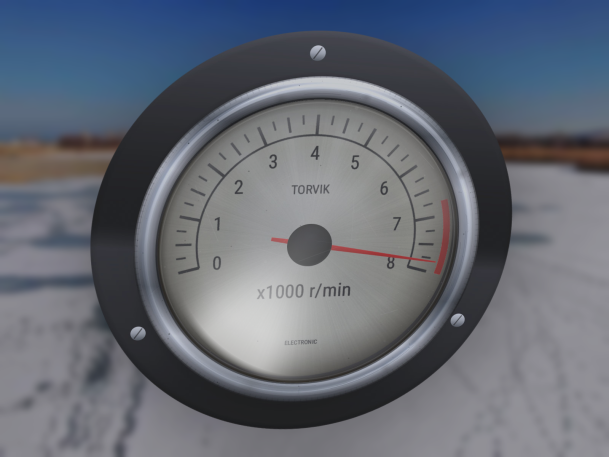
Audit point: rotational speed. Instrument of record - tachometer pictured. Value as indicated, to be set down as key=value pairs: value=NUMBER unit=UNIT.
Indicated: value=7750 unit=rpm
